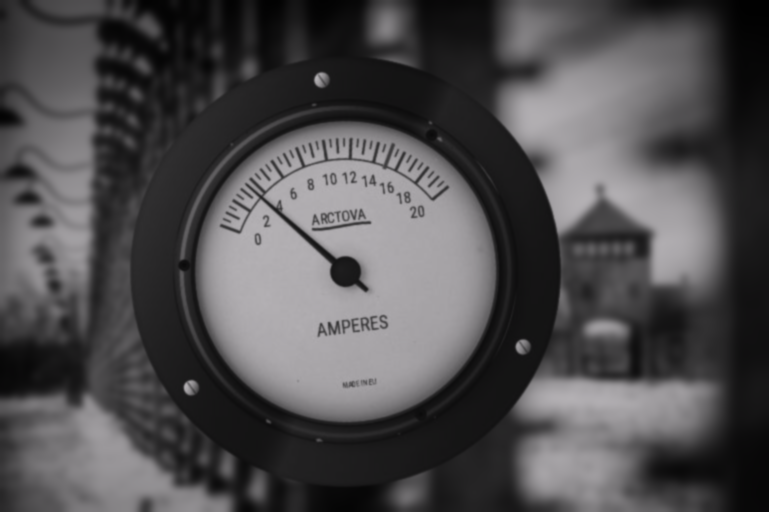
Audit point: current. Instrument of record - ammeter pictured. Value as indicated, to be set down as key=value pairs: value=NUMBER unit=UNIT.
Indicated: value=3.5 unit=A
